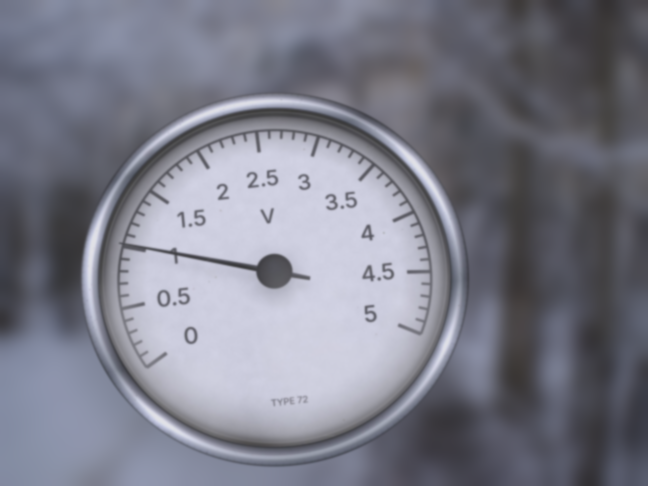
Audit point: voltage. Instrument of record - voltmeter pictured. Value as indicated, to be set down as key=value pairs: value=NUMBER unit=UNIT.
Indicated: value=1 unit=V
